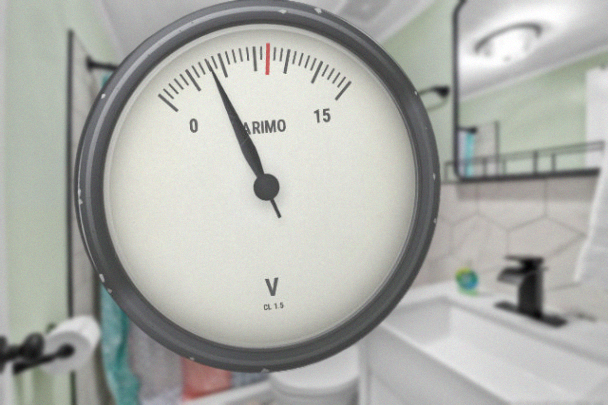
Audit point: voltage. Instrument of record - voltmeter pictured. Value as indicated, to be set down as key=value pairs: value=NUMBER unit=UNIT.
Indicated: value=4 unit=V
